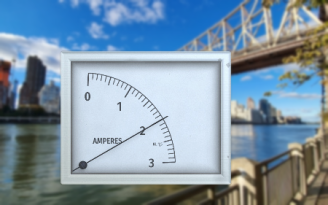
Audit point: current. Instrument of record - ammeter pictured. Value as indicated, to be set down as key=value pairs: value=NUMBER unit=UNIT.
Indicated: value=2 unit=A
